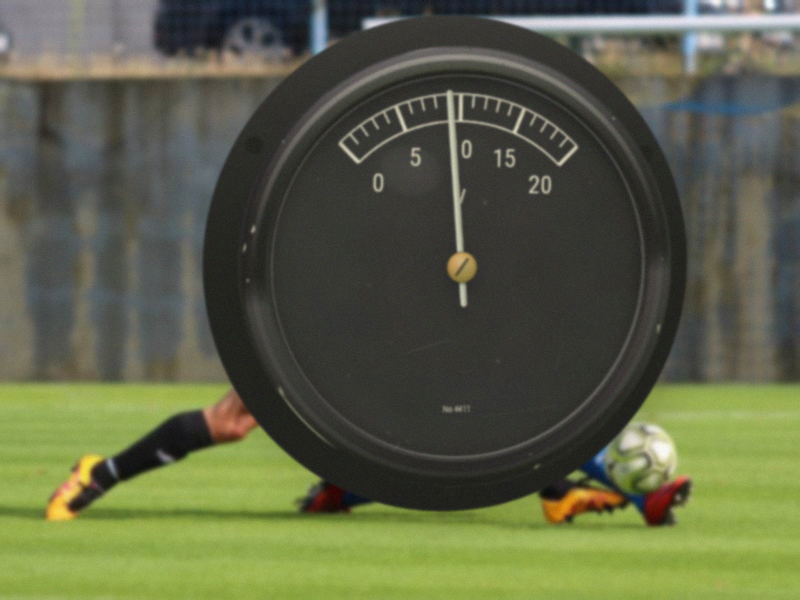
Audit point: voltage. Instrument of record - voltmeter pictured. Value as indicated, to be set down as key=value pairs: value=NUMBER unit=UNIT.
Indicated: value=9 unit=V
